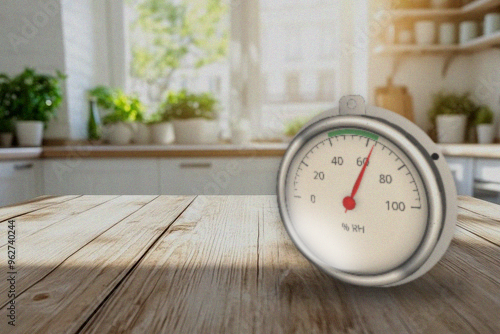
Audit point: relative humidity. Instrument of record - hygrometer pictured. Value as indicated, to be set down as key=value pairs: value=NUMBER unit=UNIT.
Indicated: value=64 unit=%
